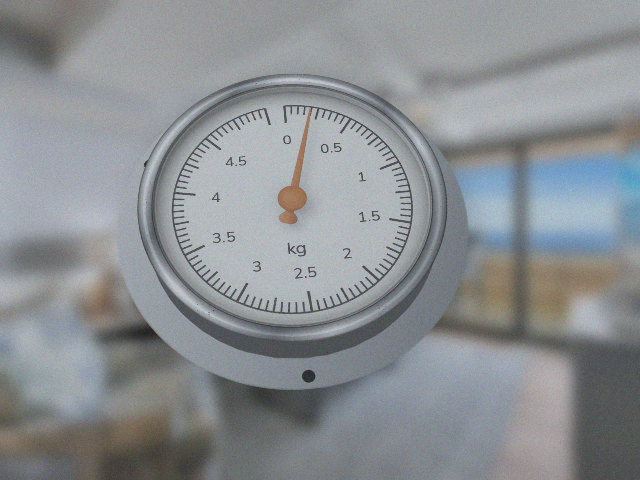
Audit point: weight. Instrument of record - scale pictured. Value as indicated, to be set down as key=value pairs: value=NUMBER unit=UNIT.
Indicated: value=0.2 unit=kg
